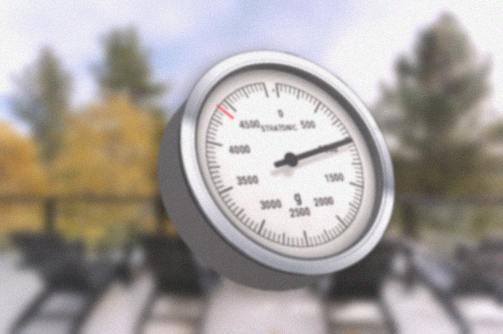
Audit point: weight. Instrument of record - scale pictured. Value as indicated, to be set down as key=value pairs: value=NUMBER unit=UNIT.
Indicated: value=1000 unit=g
